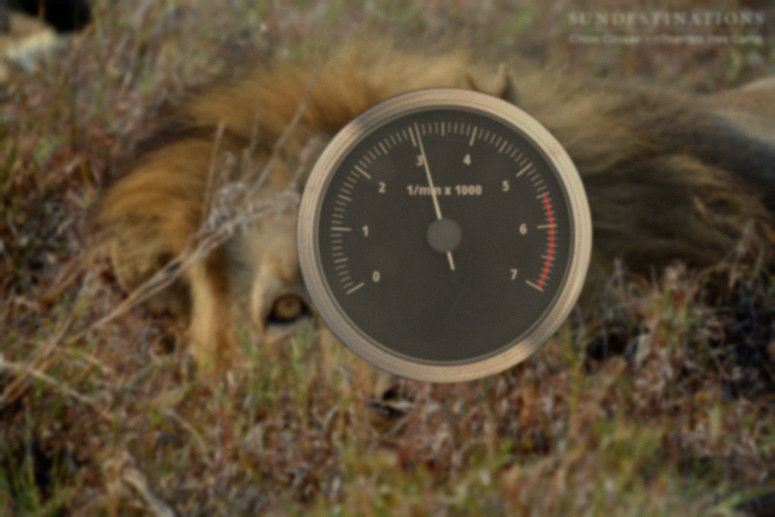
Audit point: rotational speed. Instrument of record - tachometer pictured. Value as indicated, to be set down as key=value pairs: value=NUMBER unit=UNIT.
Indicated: value=3100 unit=rpm
